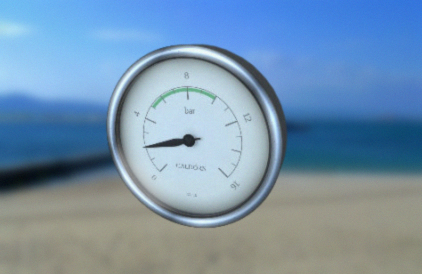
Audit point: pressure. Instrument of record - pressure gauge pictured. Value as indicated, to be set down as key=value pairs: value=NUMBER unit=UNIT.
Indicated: value=2 unit=bar
